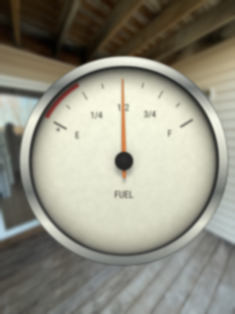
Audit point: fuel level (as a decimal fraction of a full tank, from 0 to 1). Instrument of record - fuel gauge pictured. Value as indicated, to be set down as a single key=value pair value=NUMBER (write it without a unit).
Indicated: value=0.5
